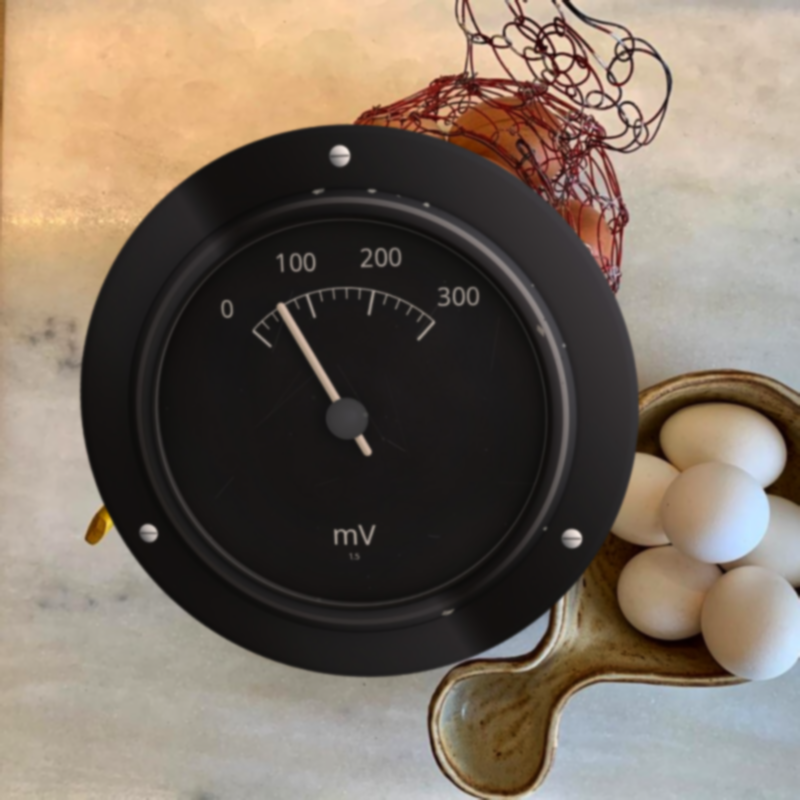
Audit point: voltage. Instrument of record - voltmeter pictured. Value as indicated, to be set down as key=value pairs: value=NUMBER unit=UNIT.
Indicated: value=60 unit=mV
